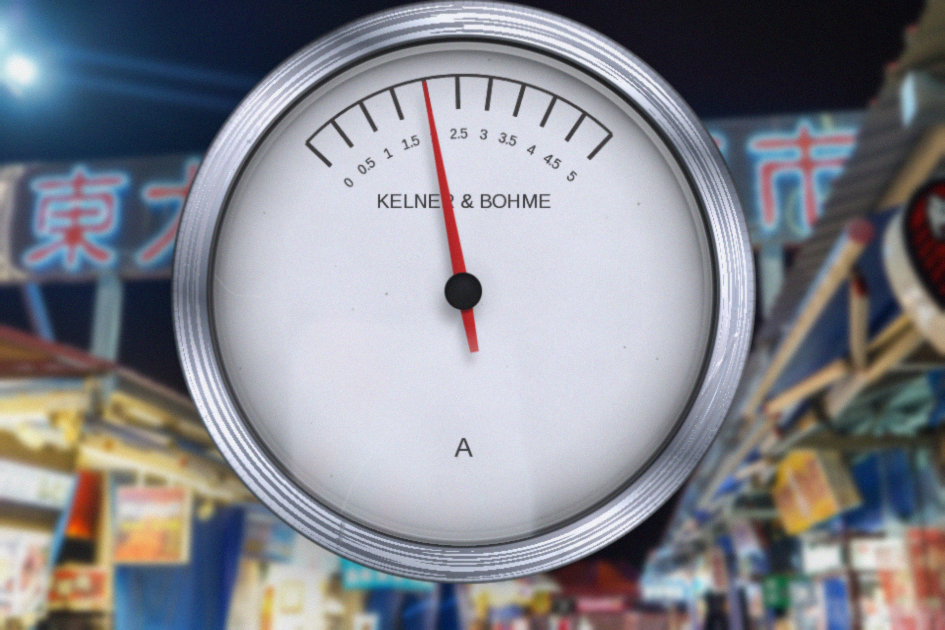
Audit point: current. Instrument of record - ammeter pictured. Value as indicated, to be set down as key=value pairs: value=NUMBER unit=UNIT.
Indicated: value=2 unit=A
